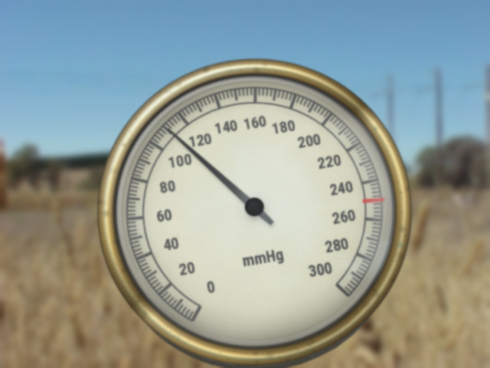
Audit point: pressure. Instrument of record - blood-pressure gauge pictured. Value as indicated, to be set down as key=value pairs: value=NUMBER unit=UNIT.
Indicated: value=110 unit=mmHg
